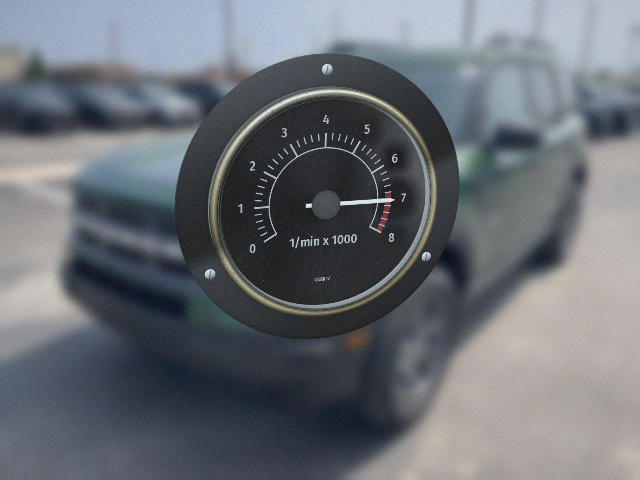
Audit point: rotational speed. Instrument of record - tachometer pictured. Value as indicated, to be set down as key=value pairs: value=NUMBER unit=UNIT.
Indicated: value=7000 unit=rpm
